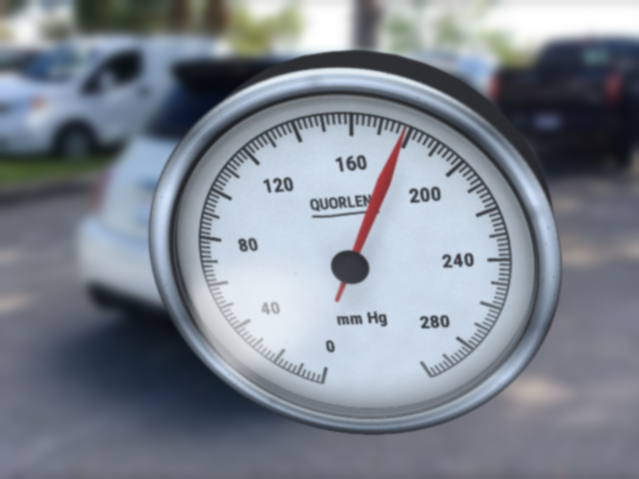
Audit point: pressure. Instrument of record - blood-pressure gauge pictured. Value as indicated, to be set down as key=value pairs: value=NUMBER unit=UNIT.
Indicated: value=178 unit=mmHg
